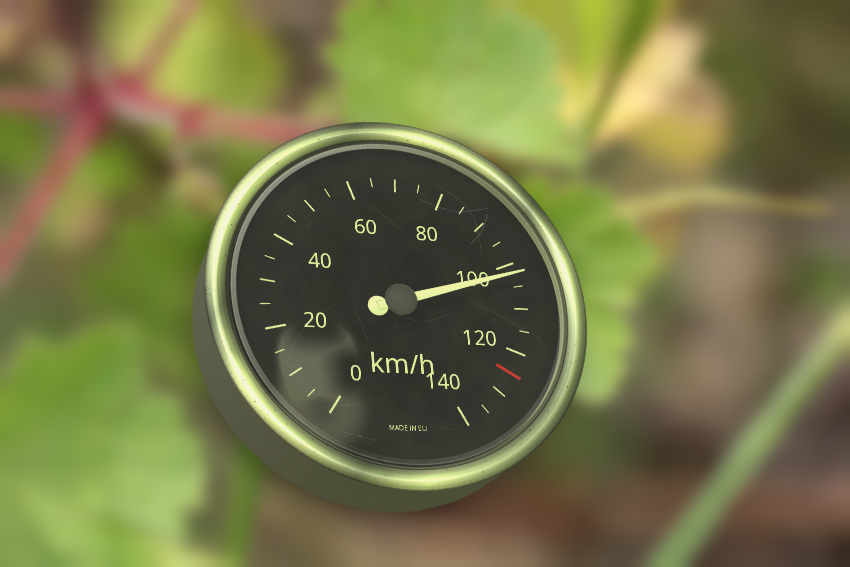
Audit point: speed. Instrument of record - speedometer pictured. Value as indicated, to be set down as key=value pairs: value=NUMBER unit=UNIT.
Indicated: value=102.5 unit=km/h
